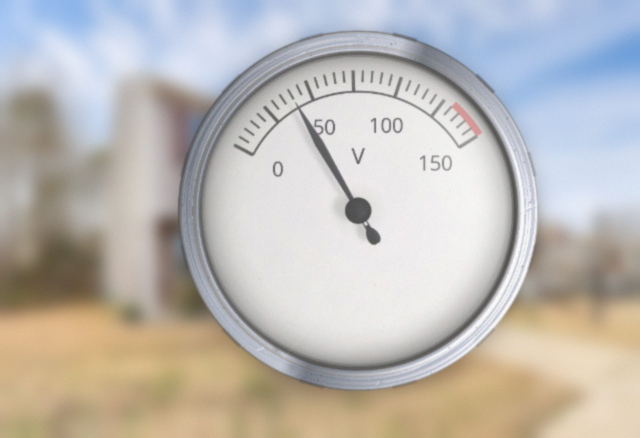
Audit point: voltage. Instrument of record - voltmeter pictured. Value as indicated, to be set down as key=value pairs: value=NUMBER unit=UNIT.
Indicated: value=40 unit=V
